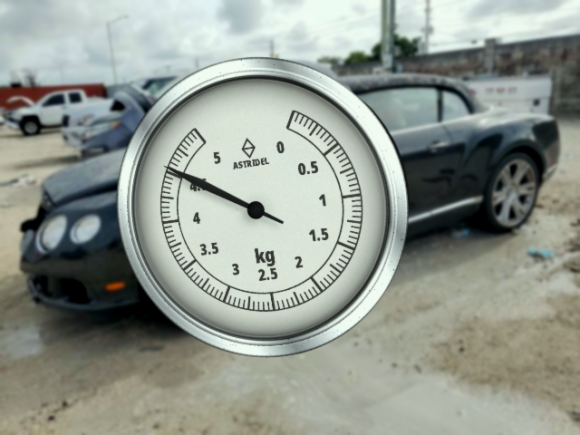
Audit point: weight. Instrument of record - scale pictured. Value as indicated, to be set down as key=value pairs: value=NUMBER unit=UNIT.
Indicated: value=4.55 unit=kg
